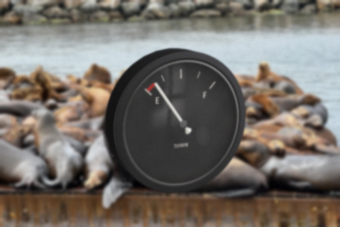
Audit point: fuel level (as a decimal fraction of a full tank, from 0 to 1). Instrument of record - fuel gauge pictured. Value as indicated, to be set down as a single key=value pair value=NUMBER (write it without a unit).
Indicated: value=0.125
